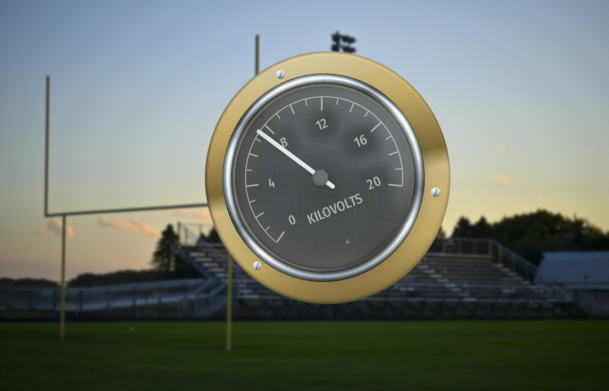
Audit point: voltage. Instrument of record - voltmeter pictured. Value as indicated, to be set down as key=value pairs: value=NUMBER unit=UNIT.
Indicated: value=7.5 unit=kV
